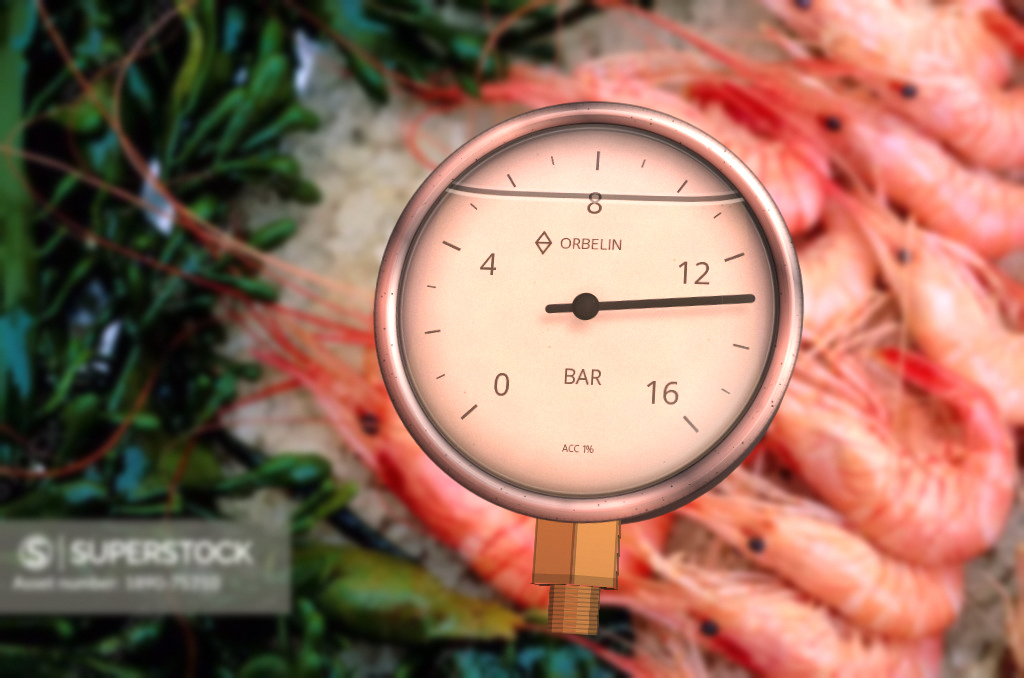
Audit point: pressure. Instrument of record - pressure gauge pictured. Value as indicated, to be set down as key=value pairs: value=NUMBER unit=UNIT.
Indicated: value=13 unit=bar
